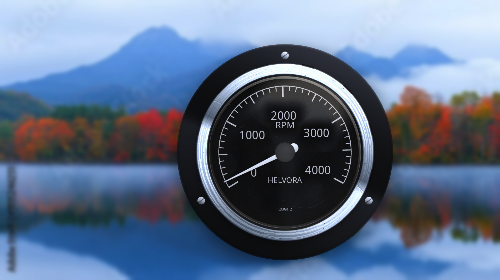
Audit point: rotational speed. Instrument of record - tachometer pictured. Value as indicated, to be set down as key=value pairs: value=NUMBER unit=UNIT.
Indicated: value=100 unit=rpm
